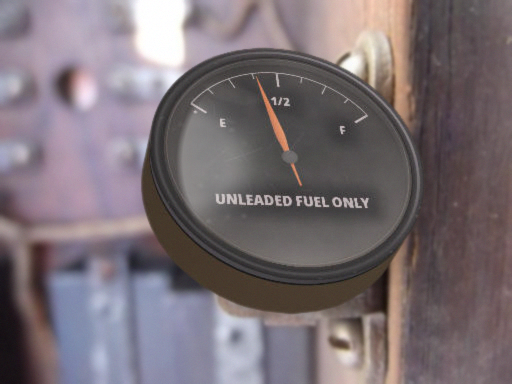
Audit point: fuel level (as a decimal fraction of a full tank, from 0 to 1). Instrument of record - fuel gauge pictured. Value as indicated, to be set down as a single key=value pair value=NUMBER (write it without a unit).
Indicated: value=0.375
